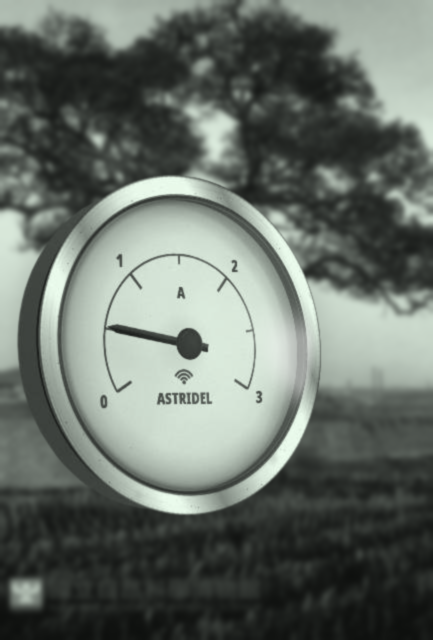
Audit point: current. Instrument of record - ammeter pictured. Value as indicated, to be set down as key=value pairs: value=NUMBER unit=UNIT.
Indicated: value=0.5 unit=A
